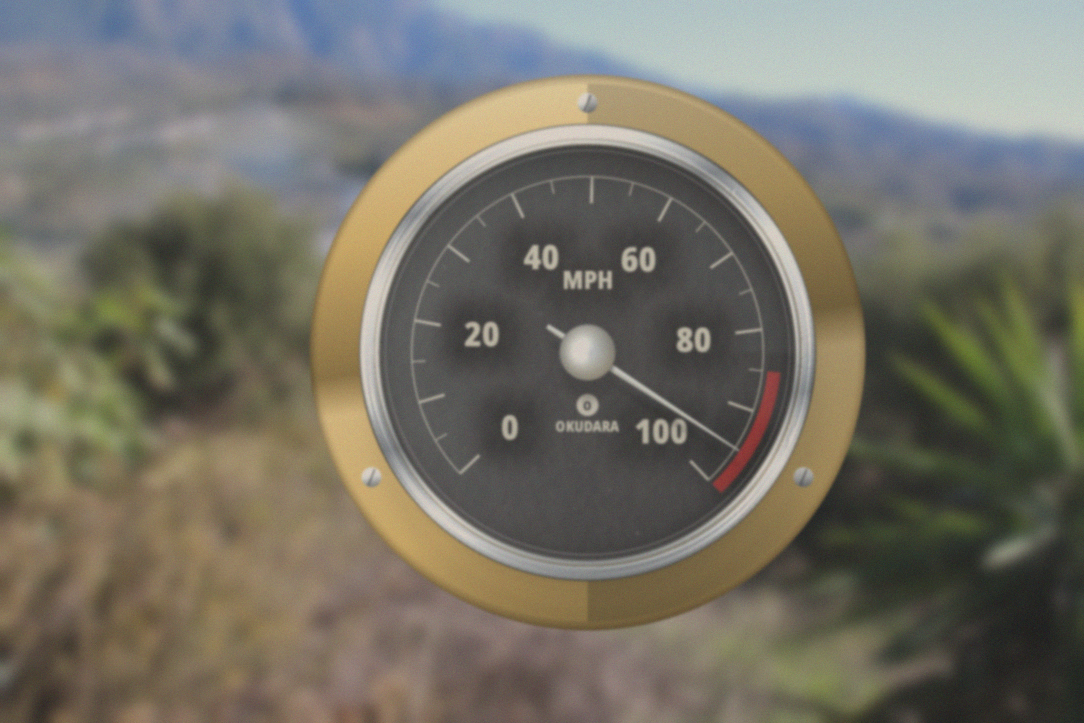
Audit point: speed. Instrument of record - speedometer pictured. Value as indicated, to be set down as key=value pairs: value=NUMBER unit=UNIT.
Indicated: value=95 unit=mph
